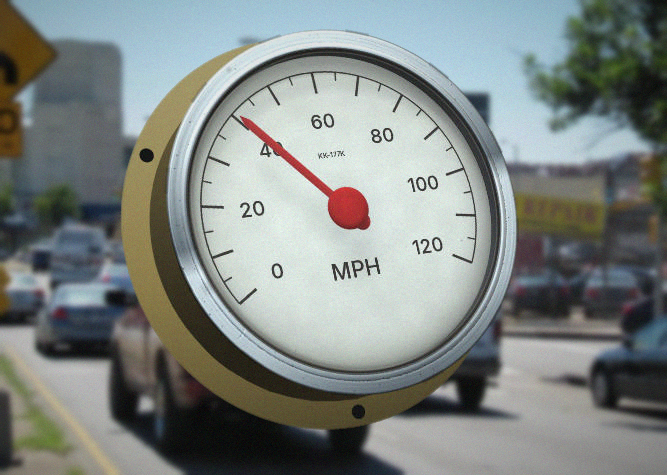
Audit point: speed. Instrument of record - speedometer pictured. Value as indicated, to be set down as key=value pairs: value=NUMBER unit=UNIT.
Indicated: value=40 unit=mph
